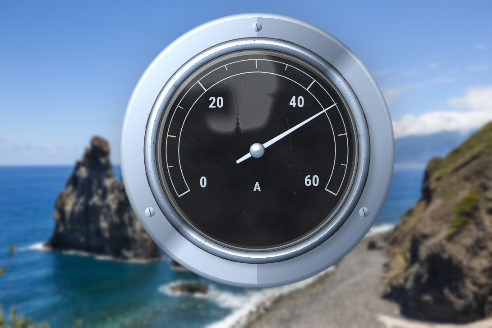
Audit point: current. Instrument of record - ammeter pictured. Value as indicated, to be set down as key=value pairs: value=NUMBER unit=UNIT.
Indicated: value=45 unit=A
